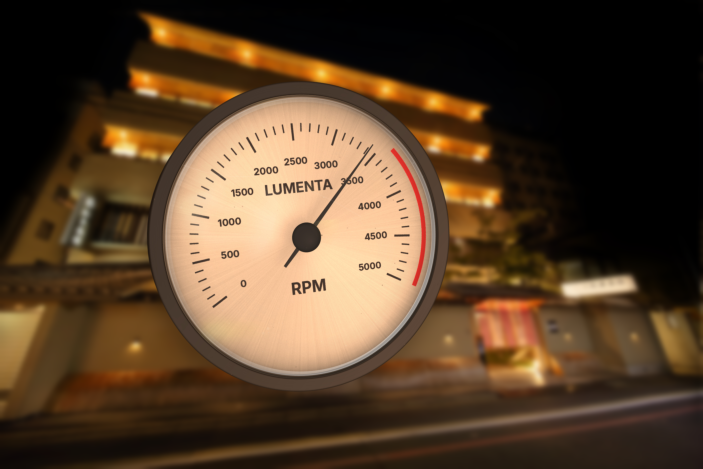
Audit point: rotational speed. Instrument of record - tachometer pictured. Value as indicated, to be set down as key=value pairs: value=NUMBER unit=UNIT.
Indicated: value=3400 unit=rpm
